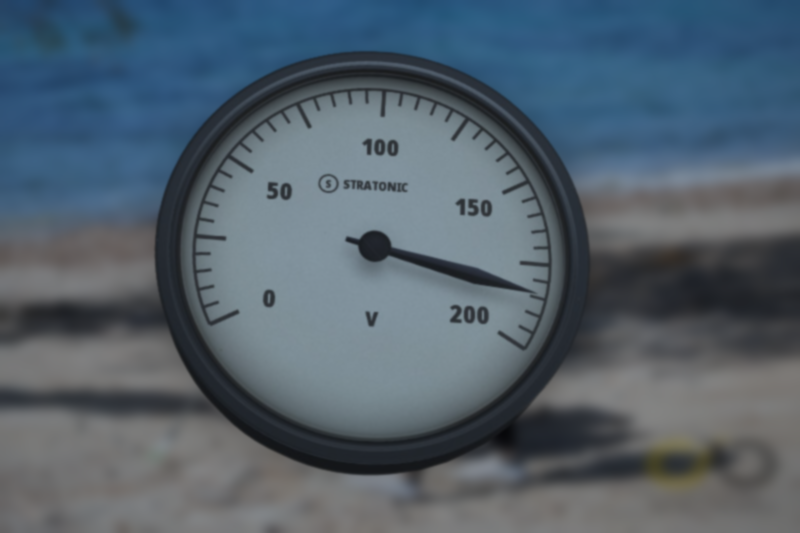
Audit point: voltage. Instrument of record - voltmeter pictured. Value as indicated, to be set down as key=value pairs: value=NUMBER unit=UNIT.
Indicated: value=185 unit=V
